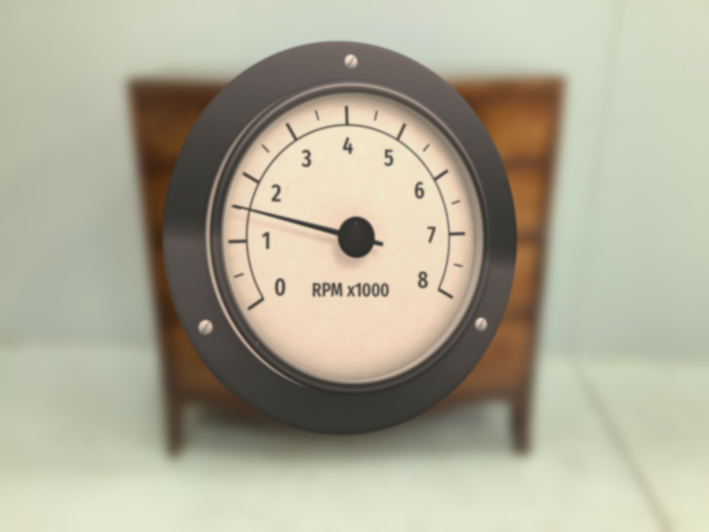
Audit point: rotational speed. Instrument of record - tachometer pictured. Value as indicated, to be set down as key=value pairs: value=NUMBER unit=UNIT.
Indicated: value=1500 unit=rpm
